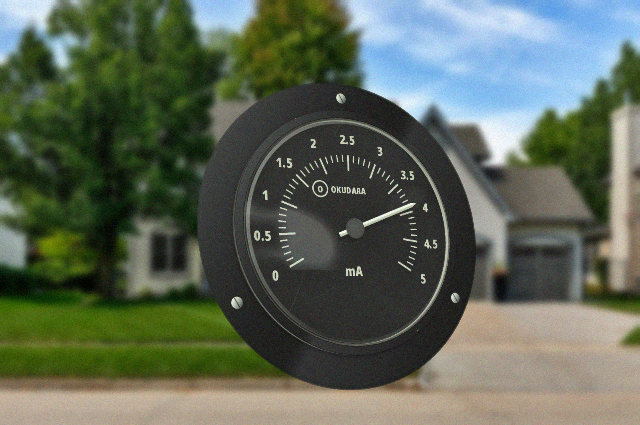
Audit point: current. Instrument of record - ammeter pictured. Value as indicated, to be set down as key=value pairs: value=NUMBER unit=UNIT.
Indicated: value=3.9 unit=mA
